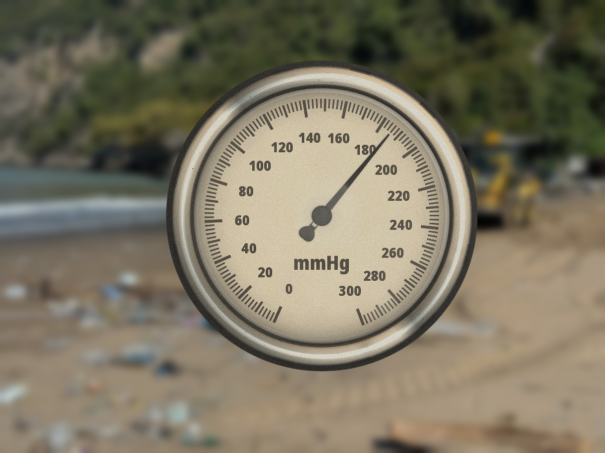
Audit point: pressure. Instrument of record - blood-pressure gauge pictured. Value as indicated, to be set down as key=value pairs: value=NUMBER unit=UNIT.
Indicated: value=186 unit=mmHg
